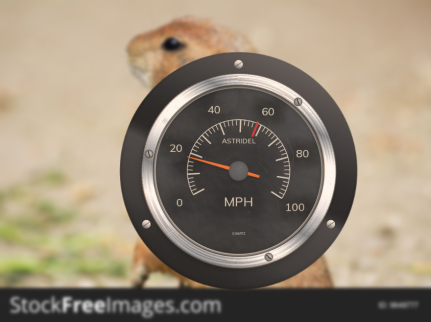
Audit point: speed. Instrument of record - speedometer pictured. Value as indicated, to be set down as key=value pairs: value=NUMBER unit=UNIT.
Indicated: value=18 unit=mph
